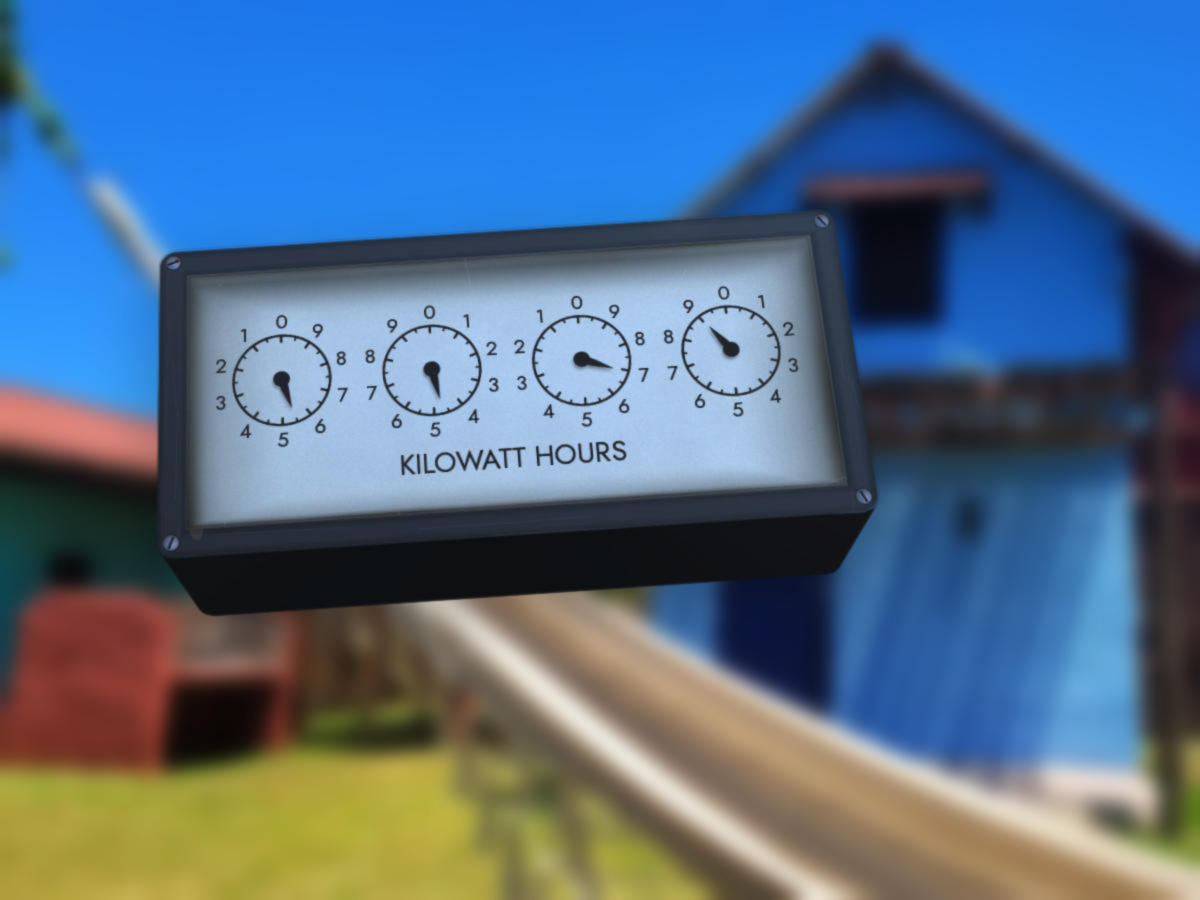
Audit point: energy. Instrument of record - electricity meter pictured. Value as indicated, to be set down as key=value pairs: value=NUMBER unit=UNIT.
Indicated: value=5469 unit=kWh
